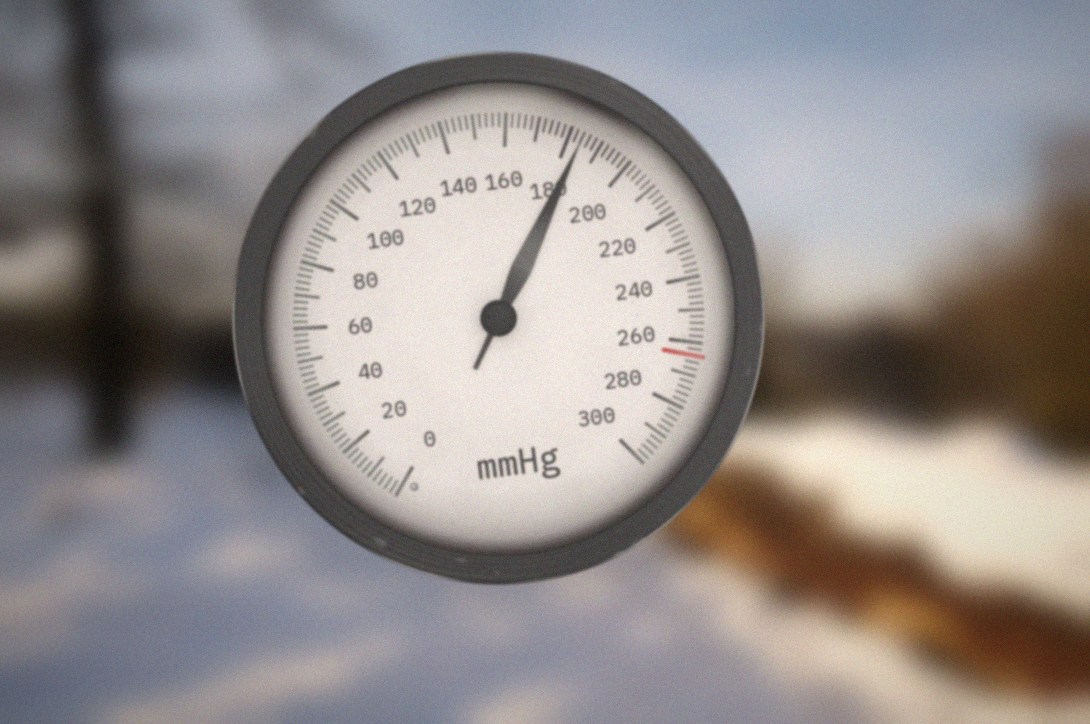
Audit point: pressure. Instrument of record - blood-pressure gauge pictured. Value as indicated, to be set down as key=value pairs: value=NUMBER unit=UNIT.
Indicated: value=184 unit=mmHg
